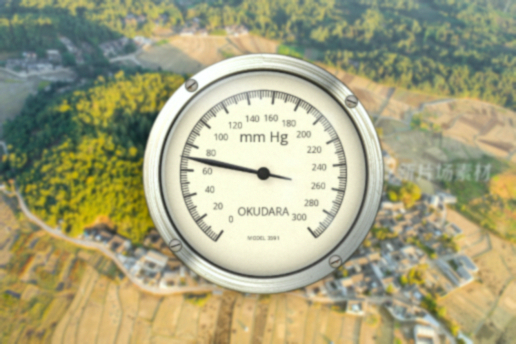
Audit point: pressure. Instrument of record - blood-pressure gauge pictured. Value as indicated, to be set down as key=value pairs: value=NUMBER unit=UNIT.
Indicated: value=70 unit=mmHg
